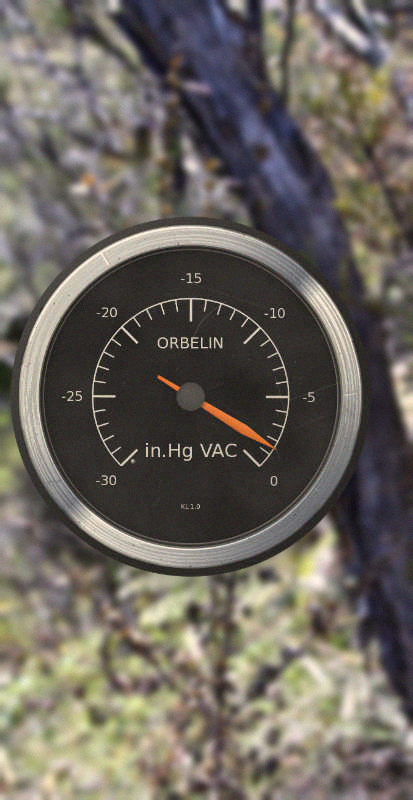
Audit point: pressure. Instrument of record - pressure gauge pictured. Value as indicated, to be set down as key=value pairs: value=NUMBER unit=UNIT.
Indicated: value=-1.5 unit=inHg
